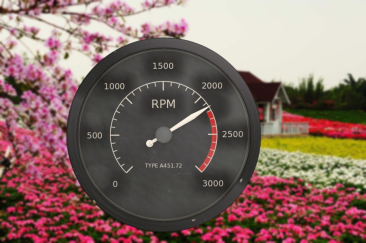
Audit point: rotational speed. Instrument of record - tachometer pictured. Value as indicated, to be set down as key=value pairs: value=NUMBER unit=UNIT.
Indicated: value=2150 unit=rpm
